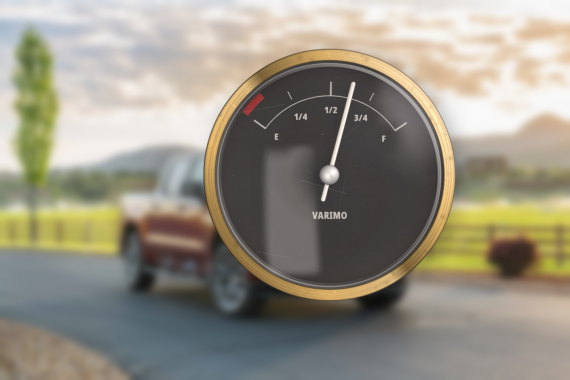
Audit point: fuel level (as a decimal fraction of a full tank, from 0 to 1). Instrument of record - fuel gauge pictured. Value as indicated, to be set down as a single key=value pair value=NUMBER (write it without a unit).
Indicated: value=0.625
